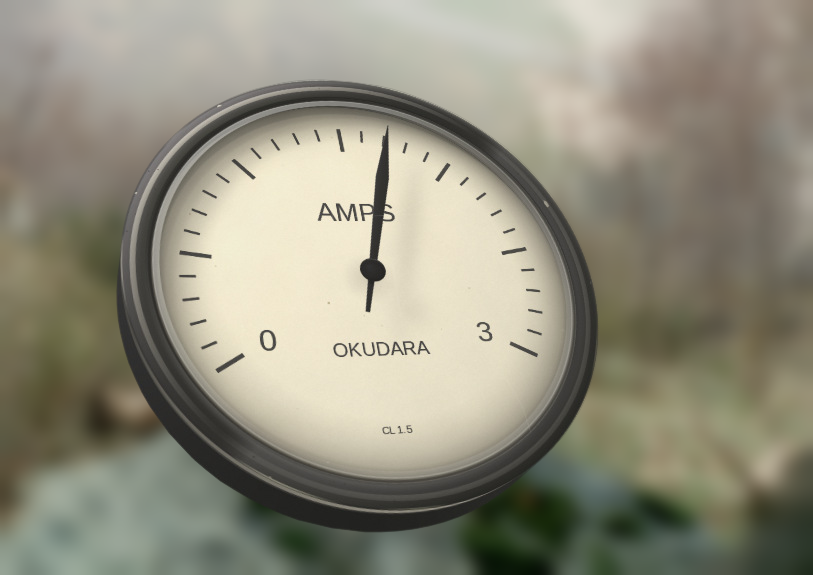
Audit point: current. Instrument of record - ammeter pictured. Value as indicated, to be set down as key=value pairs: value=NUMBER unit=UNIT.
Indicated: value=1.7 unit=A
